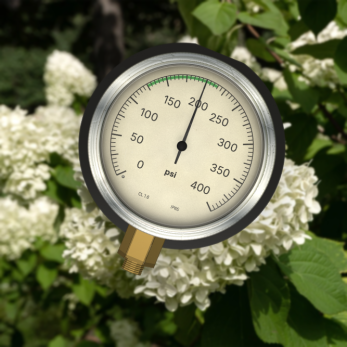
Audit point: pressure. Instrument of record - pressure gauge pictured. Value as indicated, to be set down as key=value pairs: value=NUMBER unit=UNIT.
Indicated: value=200 unit=psi
